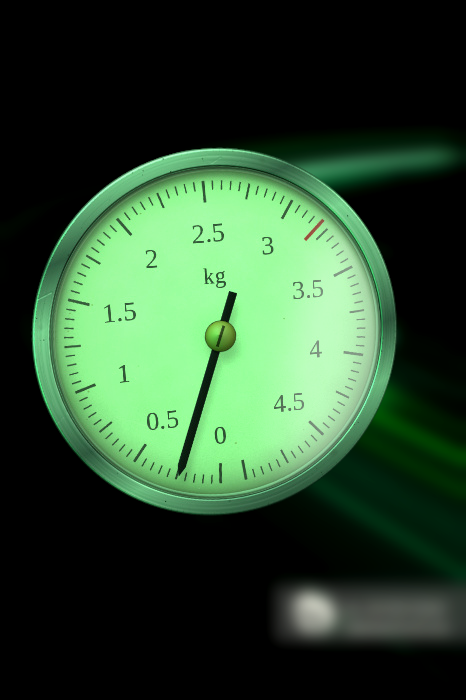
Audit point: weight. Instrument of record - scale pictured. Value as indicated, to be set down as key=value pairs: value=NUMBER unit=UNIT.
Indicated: value=0.25 unit=kg
